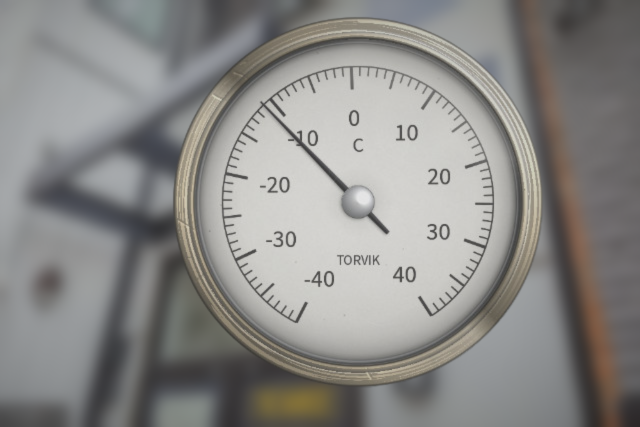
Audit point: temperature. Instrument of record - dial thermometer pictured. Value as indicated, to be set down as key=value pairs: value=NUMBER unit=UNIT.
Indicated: value=-11 unit=°C
